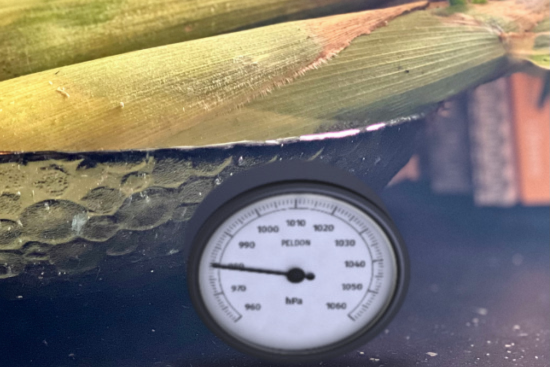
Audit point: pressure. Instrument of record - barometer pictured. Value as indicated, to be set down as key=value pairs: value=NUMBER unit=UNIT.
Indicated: value=980 unit=hPa
